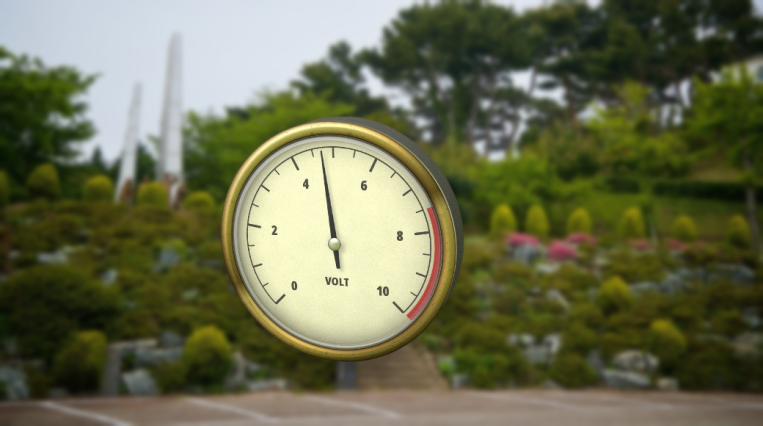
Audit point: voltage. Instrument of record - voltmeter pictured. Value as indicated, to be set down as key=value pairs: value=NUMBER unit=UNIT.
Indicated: value=4.75 unit=V
